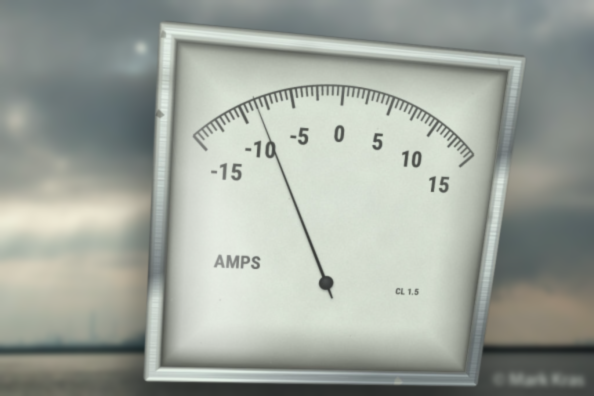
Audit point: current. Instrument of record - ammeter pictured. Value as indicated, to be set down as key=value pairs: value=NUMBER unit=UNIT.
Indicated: value=-8.5 unit=A
